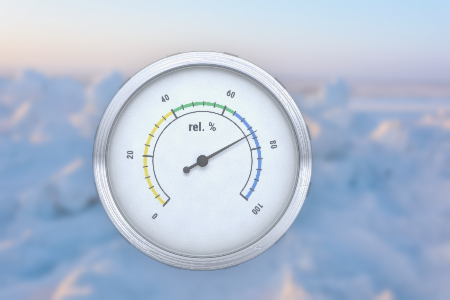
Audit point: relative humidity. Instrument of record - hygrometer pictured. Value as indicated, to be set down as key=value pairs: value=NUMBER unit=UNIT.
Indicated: value=74 unit=%
